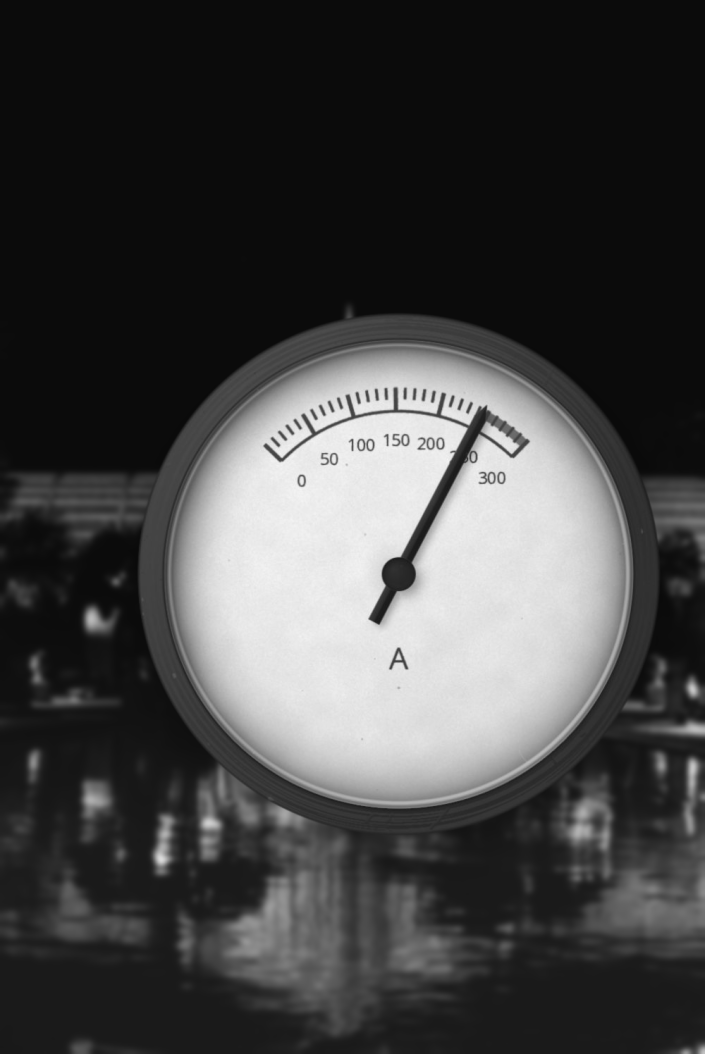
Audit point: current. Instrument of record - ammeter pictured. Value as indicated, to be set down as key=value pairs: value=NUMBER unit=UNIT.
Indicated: value=245 unit=A
